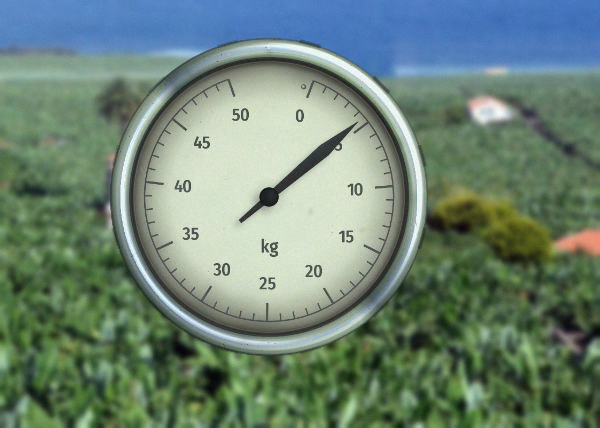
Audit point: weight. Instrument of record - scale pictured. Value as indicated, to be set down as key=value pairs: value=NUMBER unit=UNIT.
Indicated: value=4.5 unit=kg
